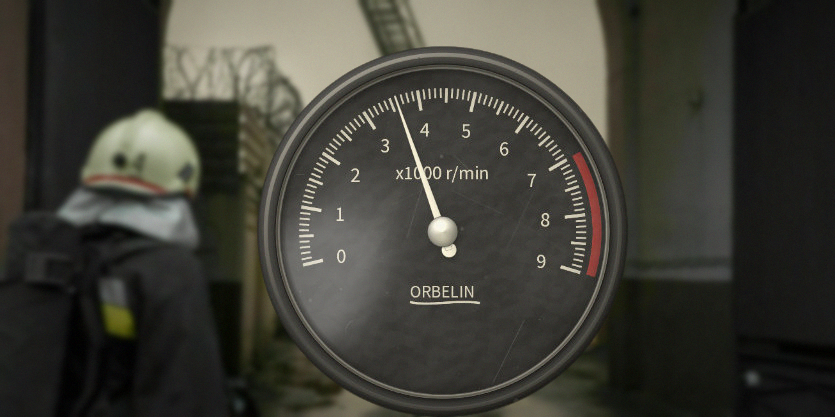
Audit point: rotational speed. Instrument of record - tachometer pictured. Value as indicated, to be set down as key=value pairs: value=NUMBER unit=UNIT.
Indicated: value=3600 unit=rpm
